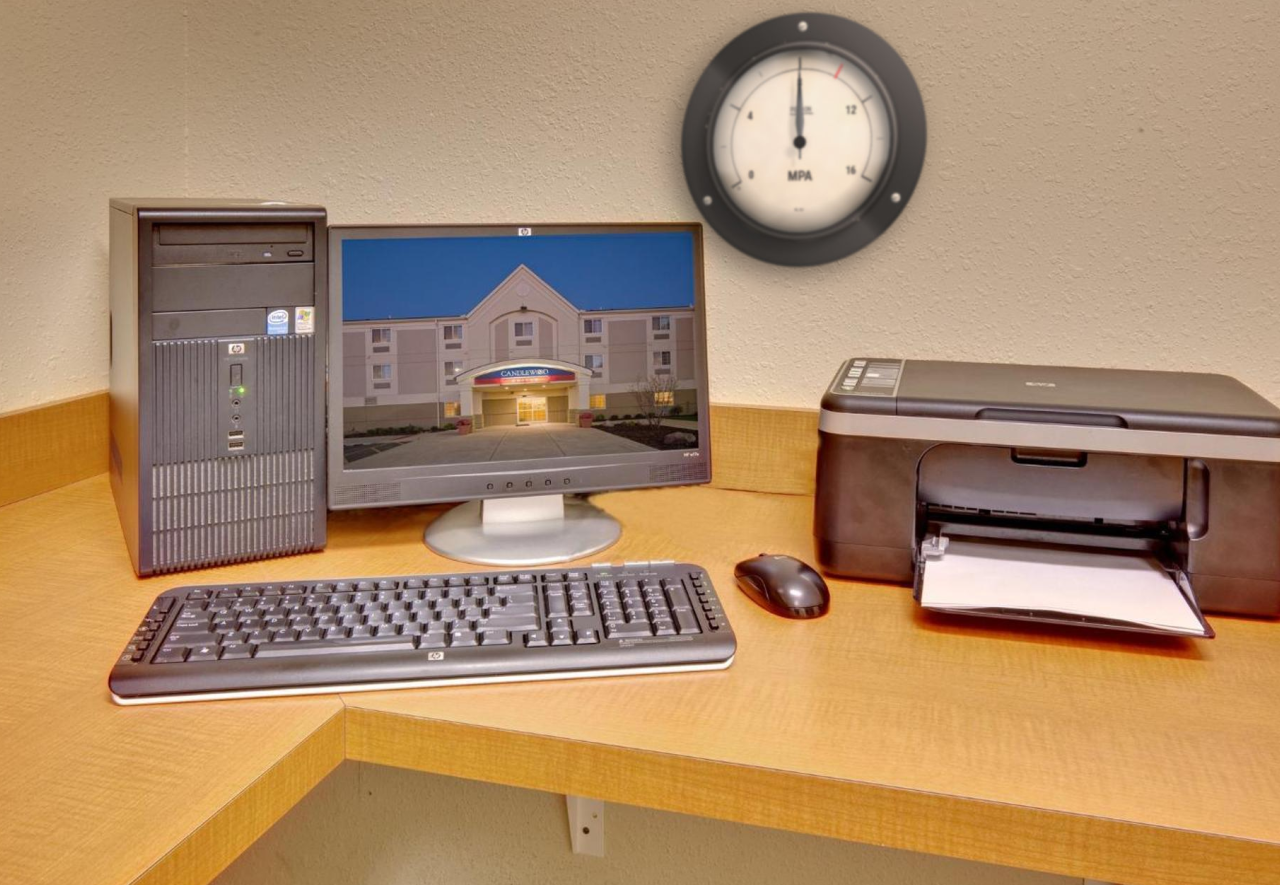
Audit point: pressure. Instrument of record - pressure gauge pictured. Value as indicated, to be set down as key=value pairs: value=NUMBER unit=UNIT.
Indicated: value=8 unit=MPa
